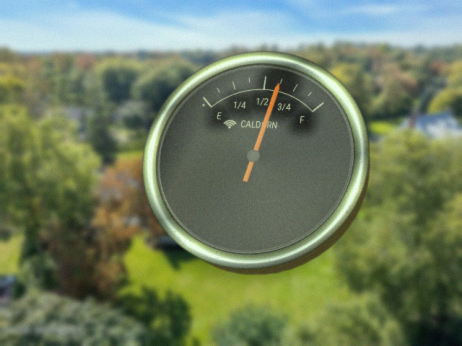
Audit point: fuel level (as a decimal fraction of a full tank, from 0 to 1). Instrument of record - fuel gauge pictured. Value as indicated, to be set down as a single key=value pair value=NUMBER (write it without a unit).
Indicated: value=0.625
